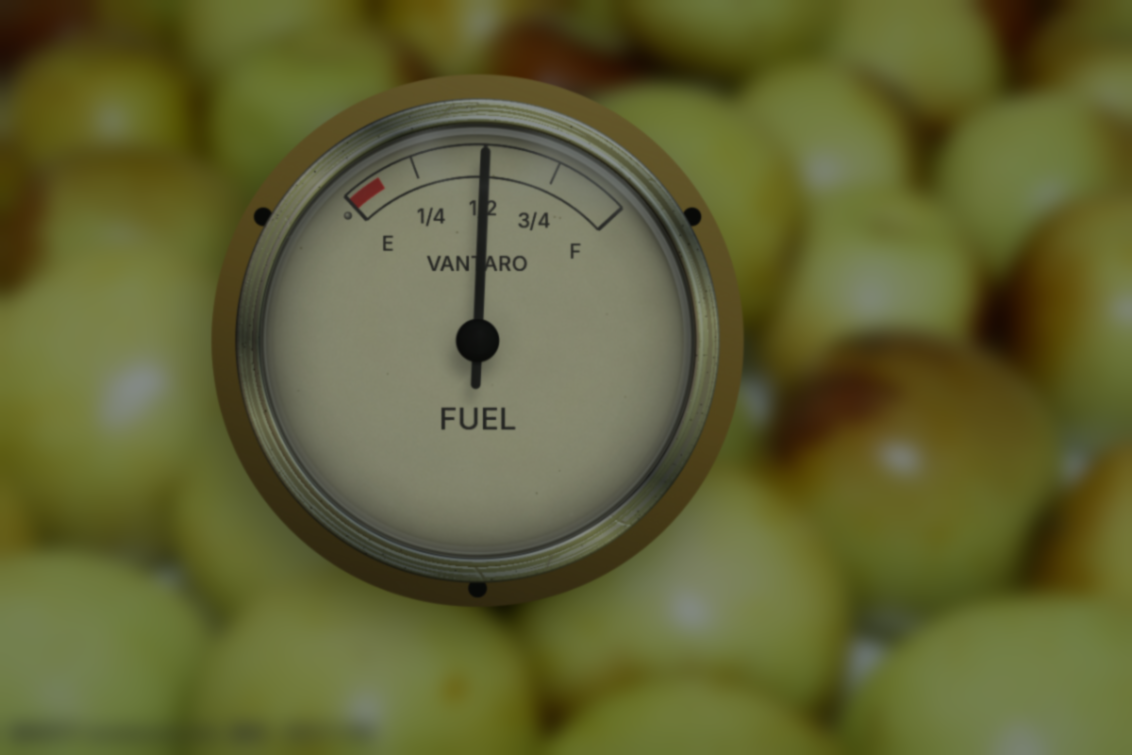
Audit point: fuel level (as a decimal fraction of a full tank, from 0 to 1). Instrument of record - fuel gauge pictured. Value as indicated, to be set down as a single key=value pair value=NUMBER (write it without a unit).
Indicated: value=0.5
